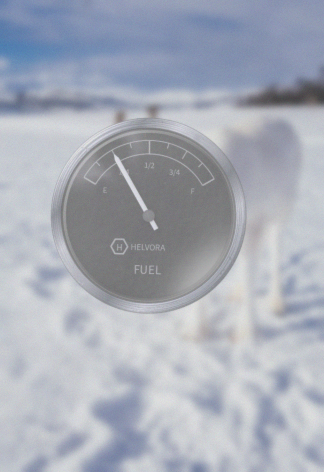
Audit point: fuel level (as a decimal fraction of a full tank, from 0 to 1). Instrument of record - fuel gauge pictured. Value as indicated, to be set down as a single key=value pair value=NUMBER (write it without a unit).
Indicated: value=0.25
